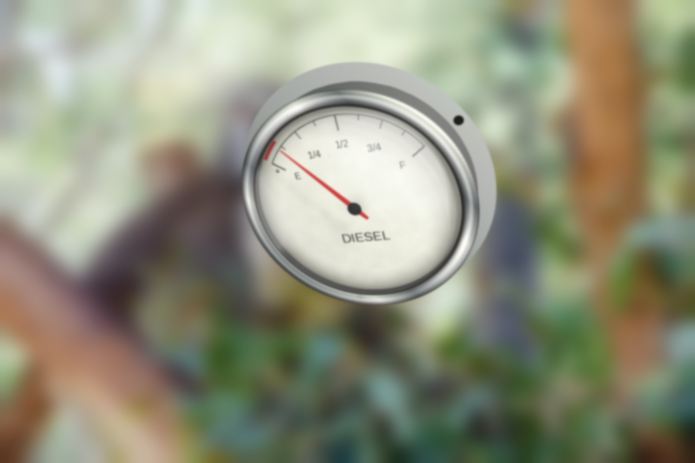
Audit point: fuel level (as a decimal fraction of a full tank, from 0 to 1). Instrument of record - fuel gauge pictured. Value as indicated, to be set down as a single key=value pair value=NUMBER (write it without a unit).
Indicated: value=0.125
